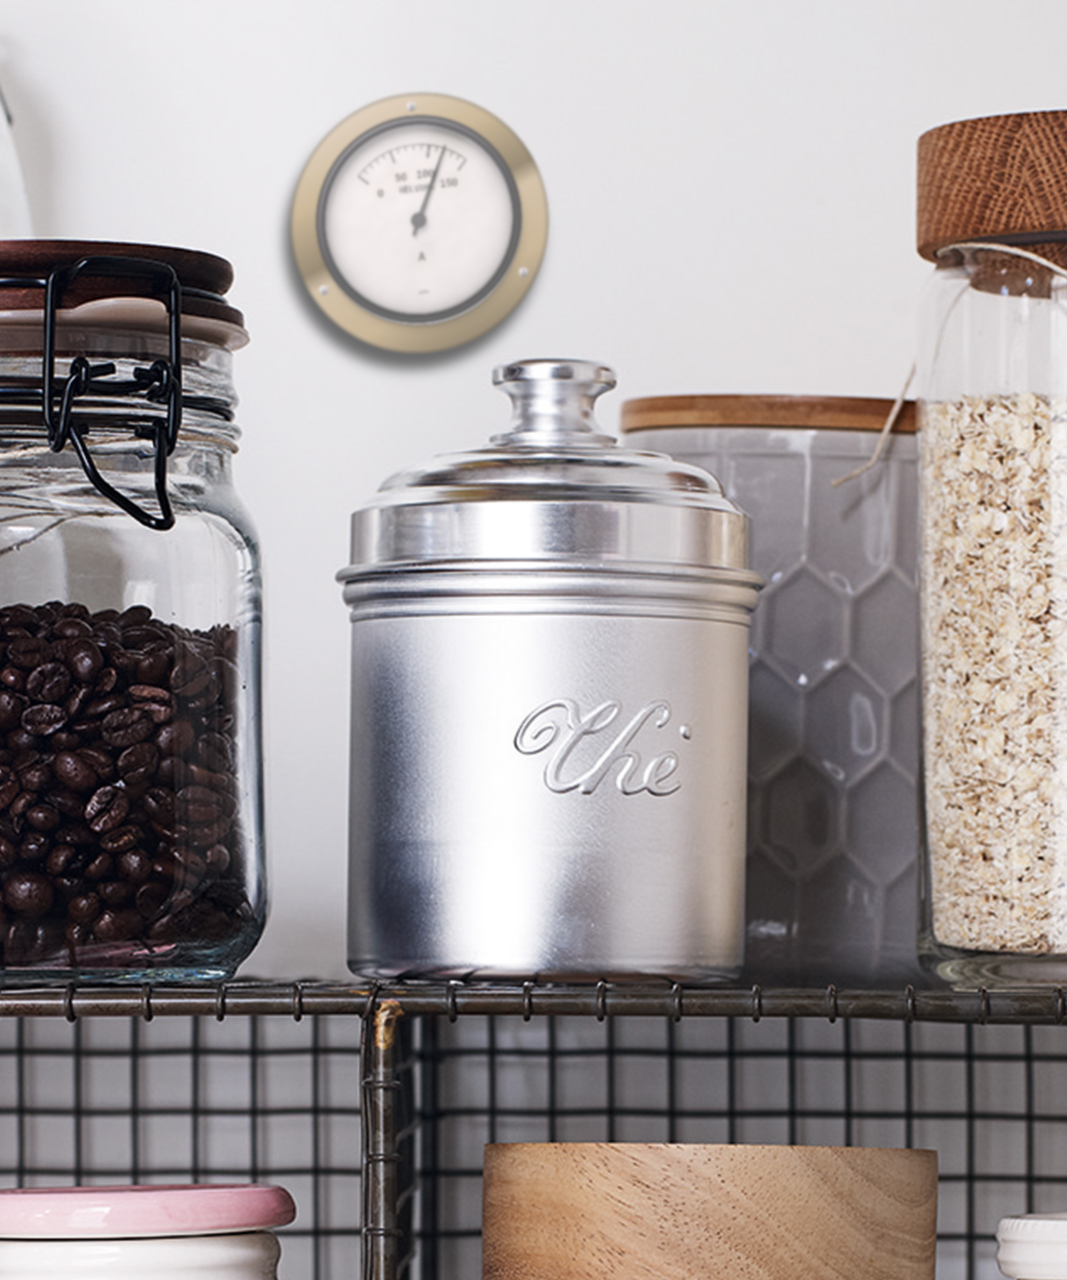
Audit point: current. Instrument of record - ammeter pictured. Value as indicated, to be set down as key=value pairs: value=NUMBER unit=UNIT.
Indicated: value=120 unit=A
